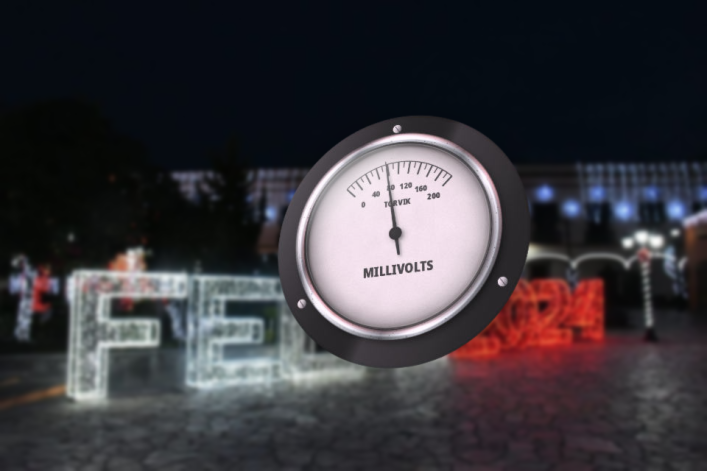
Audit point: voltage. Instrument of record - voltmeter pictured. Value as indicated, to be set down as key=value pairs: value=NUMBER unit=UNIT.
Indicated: value=80 unit=mV
